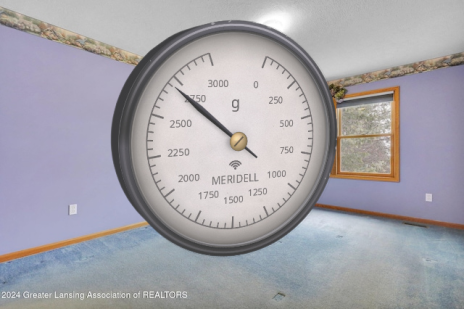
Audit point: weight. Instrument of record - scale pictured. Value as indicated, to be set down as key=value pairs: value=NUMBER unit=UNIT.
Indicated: value=2700 unit=g
